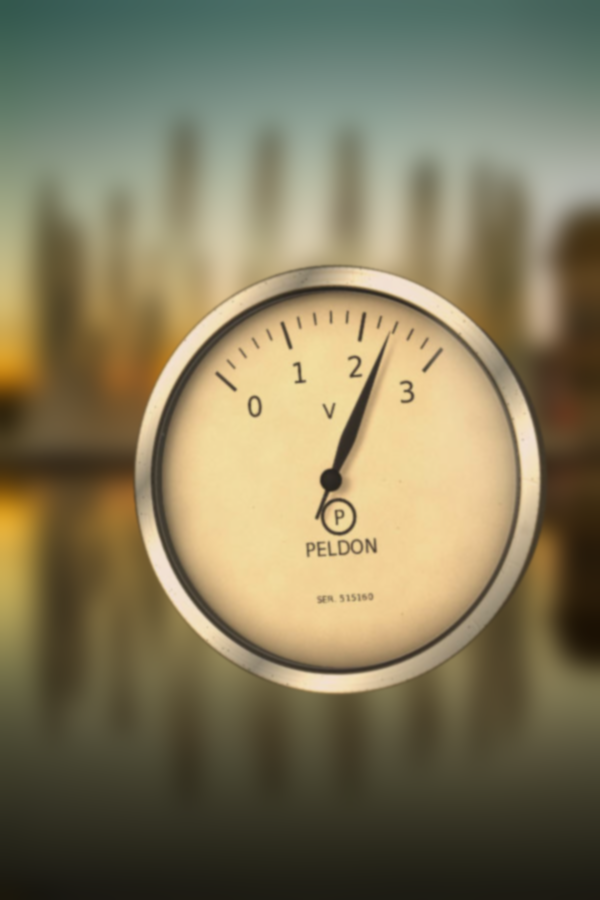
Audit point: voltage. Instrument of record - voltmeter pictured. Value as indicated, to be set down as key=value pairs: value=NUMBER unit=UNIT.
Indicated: value=2.4 unit=V
